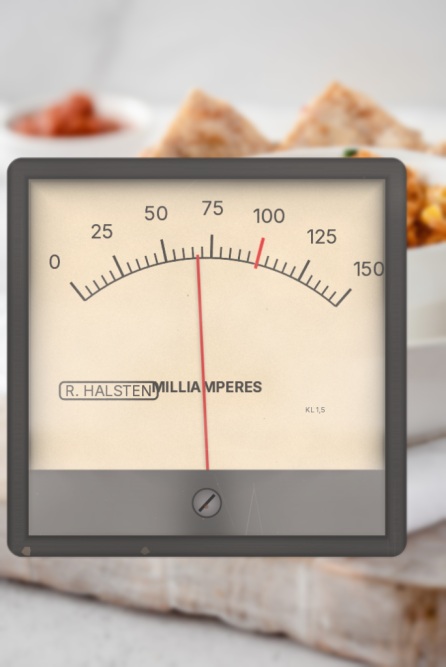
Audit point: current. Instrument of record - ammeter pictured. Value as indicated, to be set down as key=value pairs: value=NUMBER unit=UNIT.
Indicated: value=67.5 unit=mA
